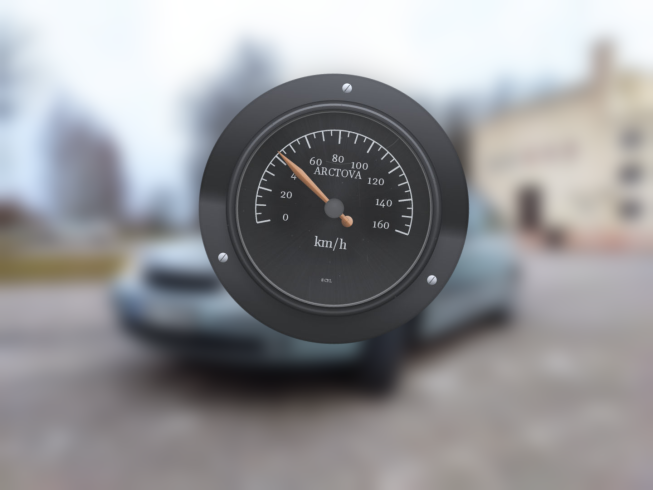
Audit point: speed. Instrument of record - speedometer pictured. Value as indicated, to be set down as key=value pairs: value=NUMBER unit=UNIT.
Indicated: value=42.5 unit=km/h
